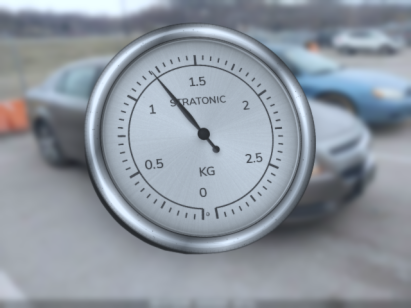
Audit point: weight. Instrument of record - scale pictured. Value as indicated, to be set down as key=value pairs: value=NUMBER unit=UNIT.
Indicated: value=1.2 unit=kg
